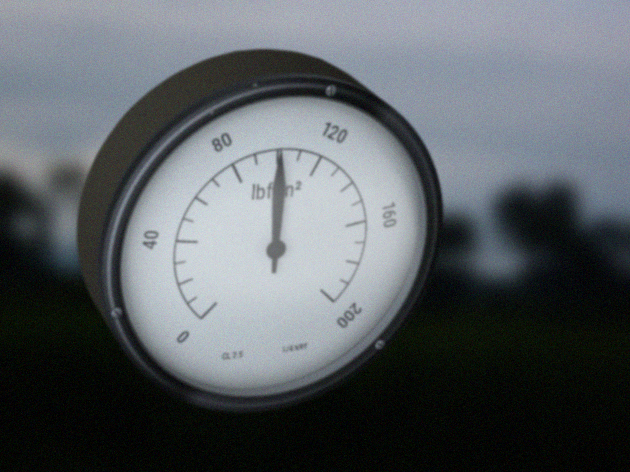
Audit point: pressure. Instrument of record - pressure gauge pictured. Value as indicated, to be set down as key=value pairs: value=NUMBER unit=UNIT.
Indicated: value=100 unit=psi
